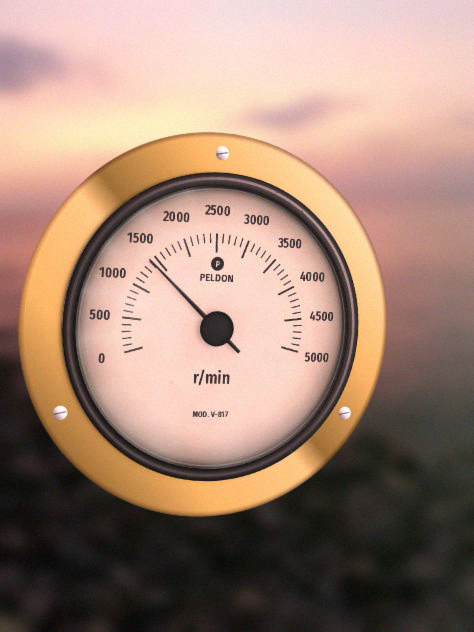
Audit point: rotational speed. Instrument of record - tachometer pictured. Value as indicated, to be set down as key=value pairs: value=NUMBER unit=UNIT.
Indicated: value=1400 unit=rpm
